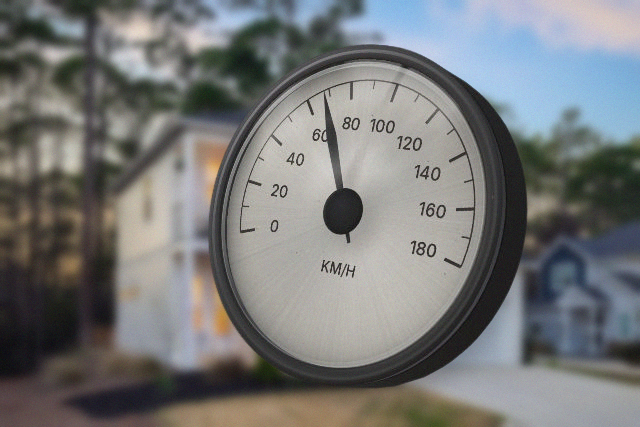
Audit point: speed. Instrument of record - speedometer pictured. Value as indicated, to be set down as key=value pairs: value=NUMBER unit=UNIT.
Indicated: value=70 unit=km/h
